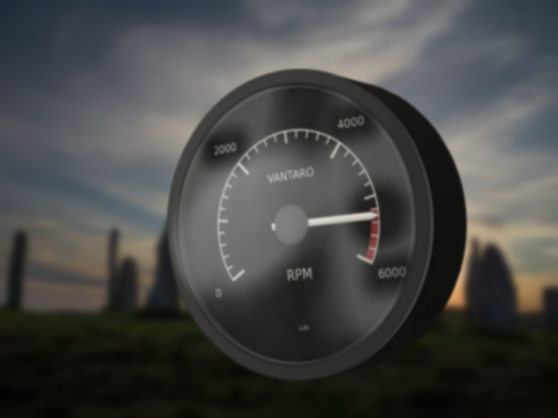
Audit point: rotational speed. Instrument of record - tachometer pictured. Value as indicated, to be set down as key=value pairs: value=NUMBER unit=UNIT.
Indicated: value=5300 unit=rpm
